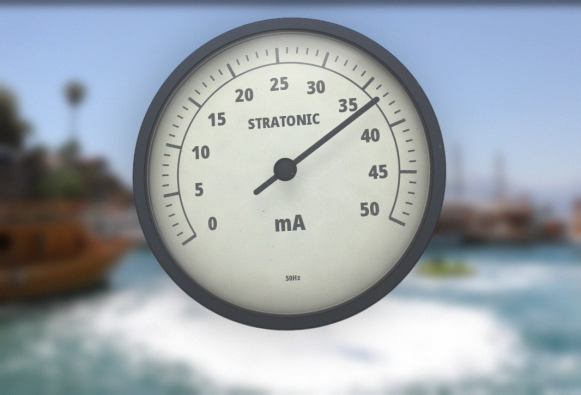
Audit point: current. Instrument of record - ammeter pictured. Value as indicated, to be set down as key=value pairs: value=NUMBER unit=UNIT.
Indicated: value=37 unit=mA
